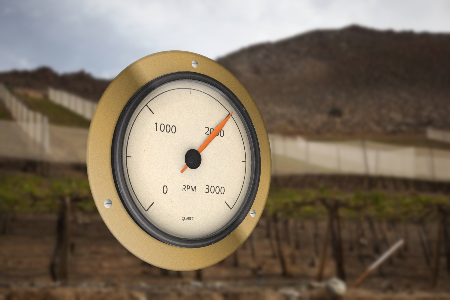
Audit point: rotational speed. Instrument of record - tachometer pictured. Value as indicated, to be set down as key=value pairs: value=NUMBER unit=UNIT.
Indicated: value=2000 unit=rpm
